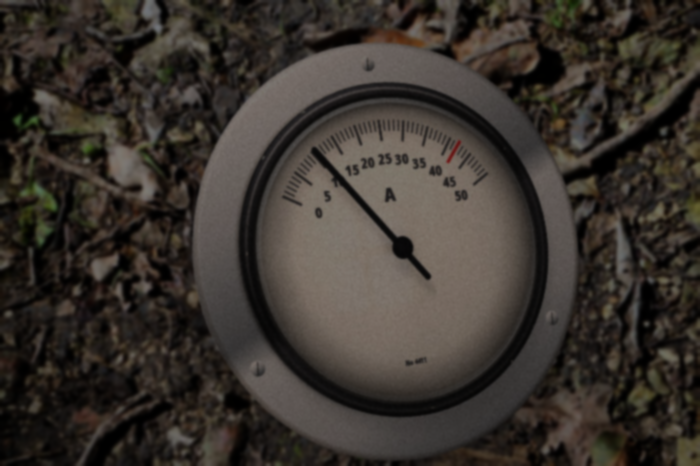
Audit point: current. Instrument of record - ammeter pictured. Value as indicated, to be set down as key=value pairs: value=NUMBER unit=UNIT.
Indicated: value=10 unit=A
